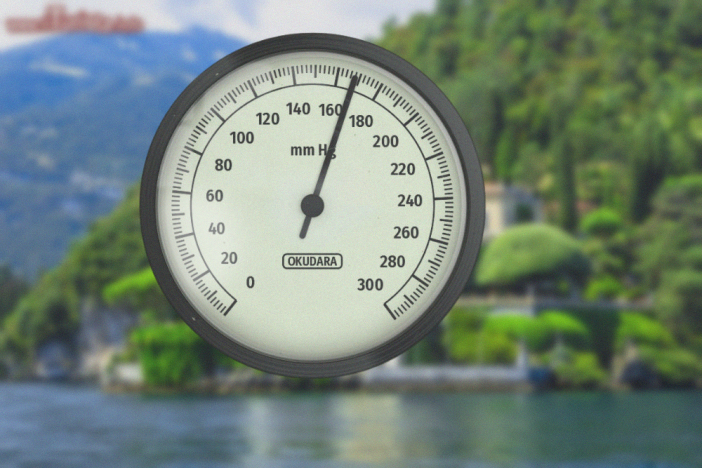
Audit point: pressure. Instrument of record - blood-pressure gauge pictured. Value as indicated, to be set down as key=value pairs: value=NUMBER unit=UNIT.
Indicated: value=168 unit=mmHg
